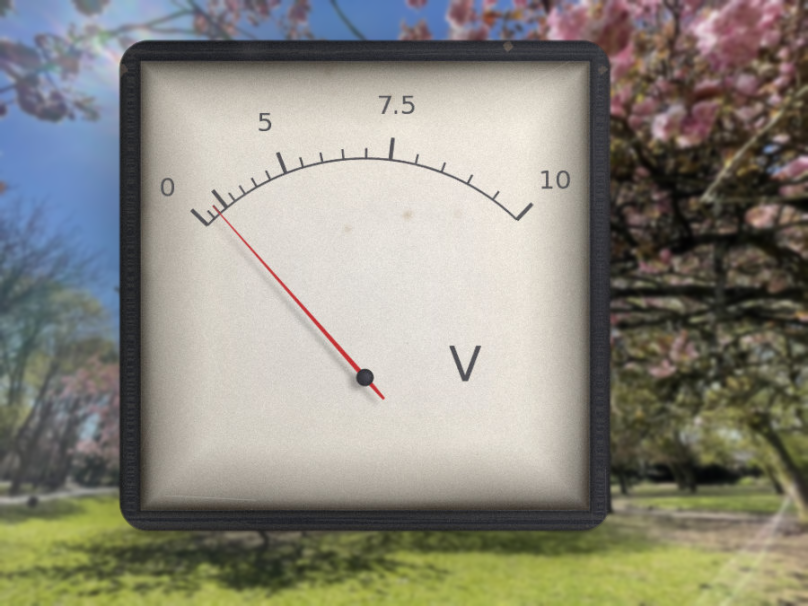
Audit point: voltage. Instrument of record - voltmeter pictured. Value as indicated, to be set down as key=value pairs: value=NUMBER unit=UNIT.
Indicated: value=2 unit=V
